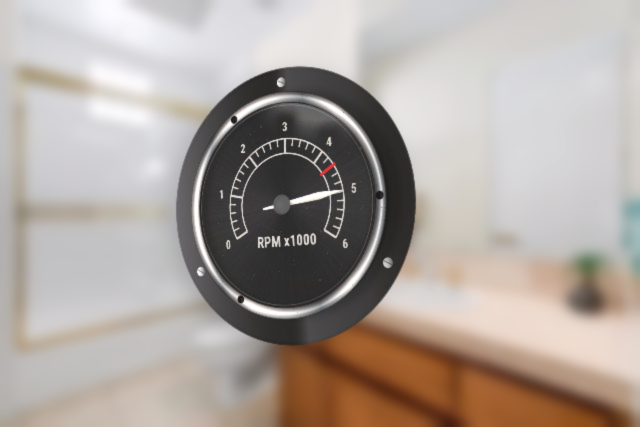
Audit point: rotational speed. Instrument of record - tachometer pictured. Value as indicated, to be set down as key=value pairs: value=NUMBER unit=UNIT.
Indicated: value=5000 unit=rpm
